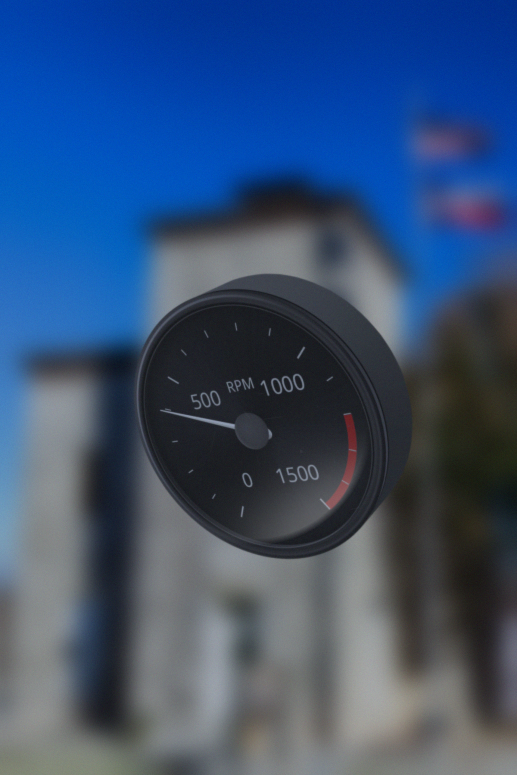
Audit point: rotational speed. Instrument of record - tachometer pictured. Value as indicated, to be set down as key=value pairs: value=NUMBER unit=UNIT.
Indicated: value=400 unit=rpm
